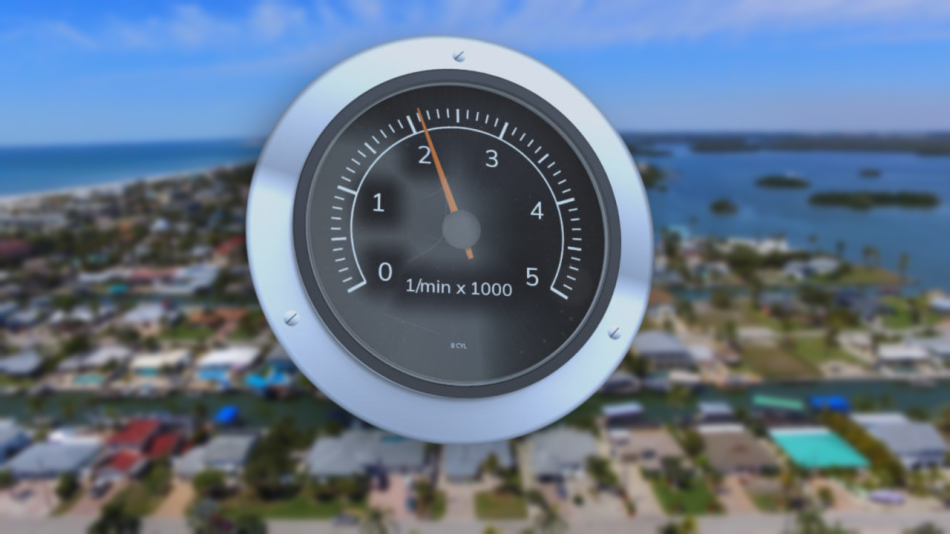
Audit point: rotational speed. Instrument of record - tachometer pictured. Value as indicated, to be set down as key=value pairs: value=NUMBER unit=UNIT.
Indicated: value=2100 unit=rpm
